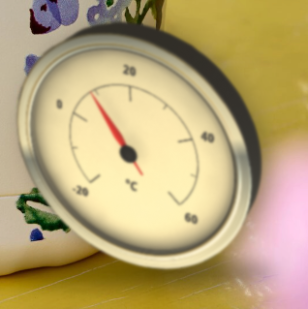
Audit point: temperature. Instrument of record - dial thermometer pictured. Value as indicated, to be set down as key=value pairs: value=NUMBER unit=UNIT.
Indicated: value=10 unit=°C
